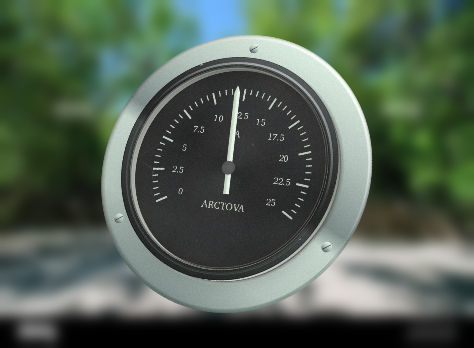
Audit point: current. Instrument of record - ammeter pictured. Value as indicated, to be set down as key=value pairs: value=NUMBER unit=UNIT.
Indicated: value=12 unit=A
